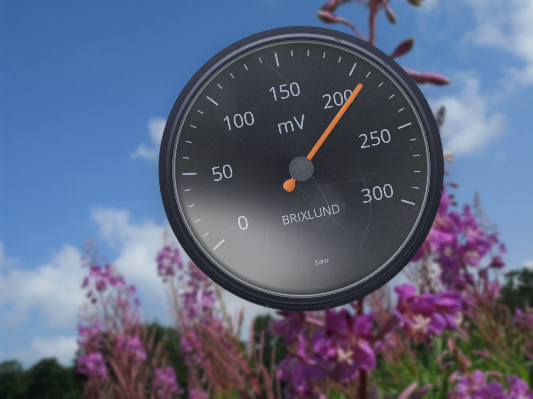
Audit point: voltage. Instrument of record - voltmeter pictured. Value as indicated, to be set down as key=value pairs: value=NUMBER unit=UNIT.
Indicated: value=210 unit=mV
